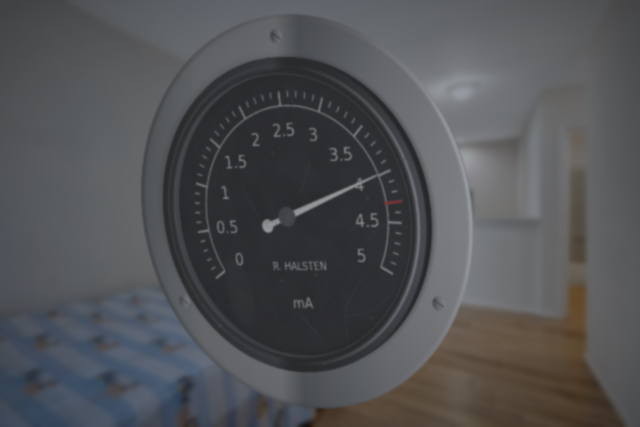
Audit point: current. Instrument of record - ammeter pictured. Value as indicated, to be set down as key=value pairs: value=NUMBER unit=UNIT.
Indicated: value=4 unit=mA
